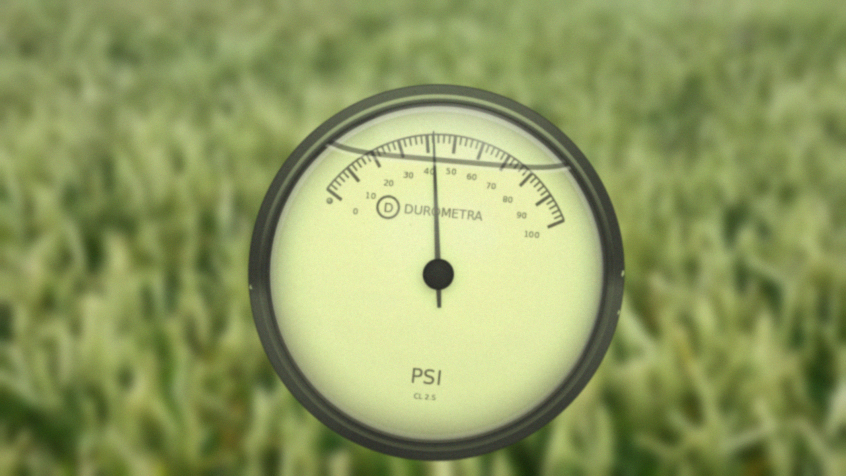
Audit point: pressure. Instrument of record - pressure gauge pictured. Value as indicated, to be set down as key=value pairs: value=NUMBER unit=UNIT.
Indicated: value=42 unit=psi
